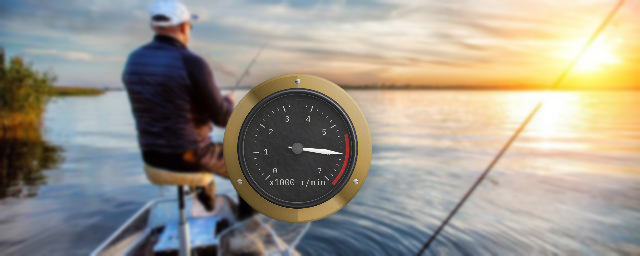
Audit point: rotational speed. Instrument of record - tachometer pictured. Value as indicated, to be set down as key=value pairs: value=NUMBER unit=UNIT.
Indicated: value=6000 unit=rpm
